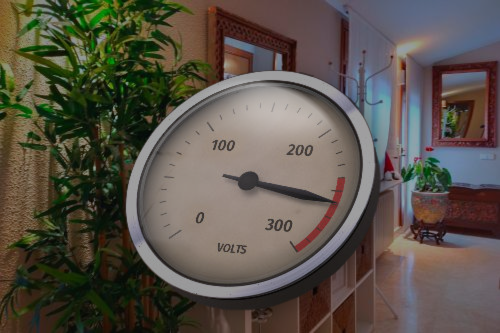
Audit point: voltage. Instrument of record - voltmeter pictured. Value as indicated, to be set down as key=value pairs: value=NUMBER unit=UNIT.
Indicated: value=260 unit=V
